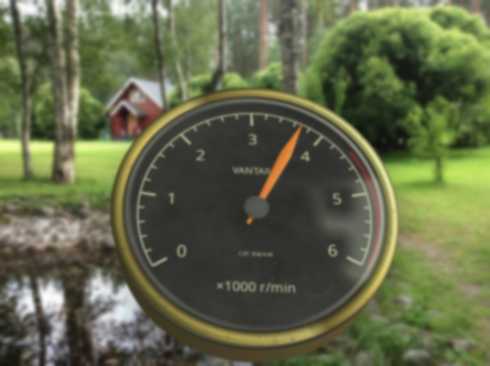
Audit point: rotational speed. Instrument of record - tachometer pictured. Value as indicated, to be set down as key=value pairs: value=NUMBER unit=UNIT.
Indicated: value=3700 unit=rpm
